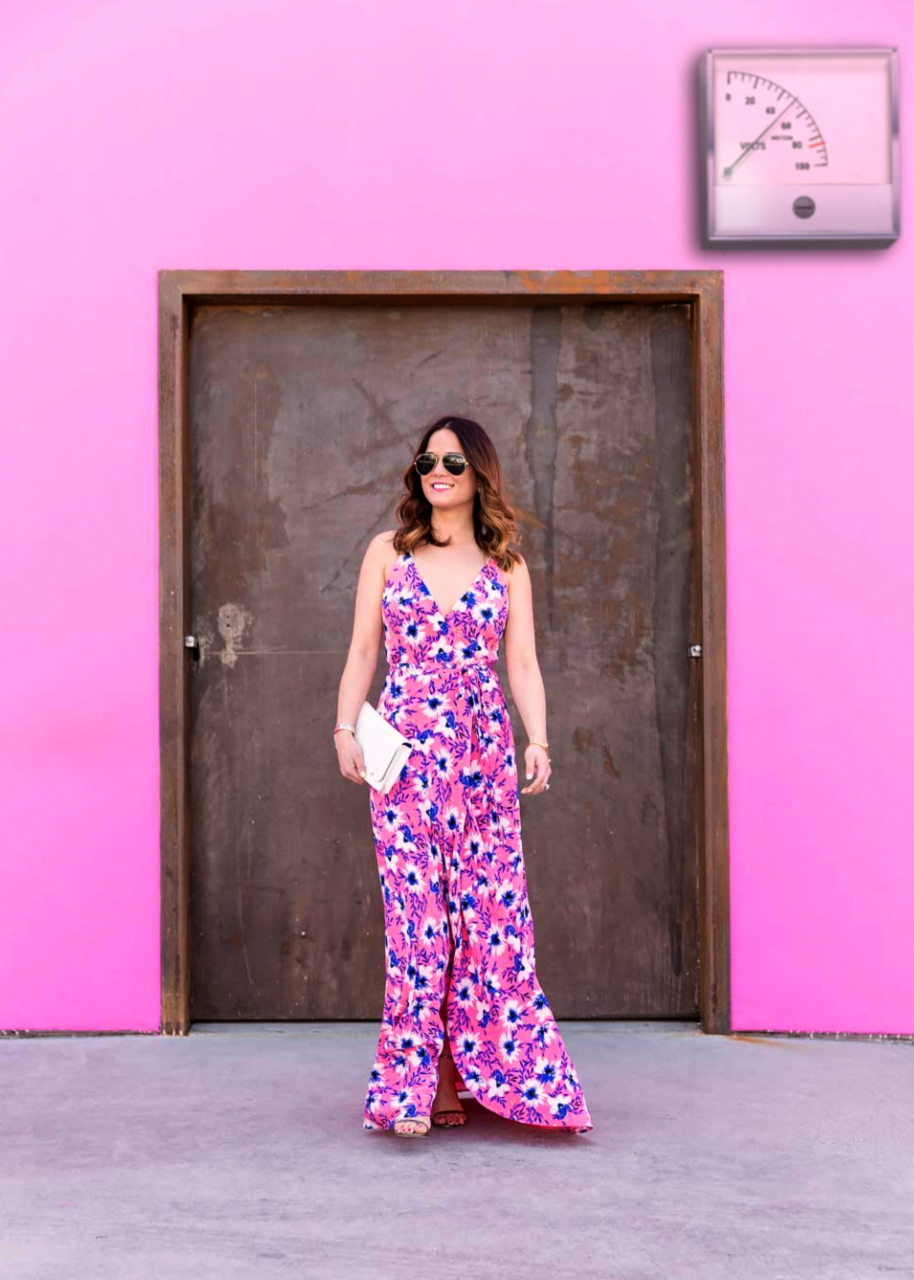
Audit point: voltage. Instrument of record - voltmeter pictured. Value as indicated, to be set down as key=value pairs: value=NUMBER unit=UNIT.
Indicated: value=50 unit=V
